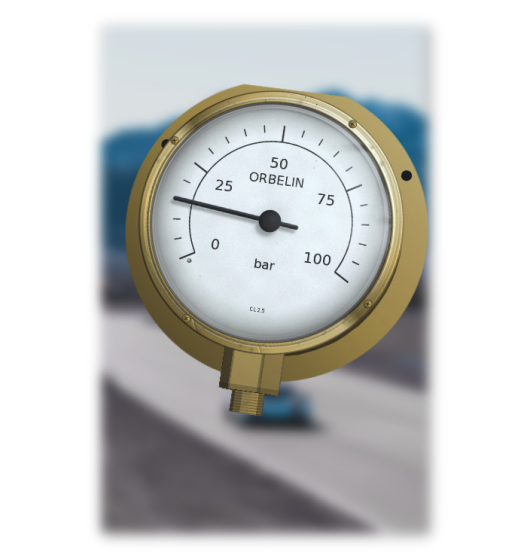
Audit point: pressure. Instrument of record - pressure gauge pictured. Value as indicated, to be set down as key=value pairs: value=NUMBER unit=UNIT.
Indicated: value=15 unit=bar
